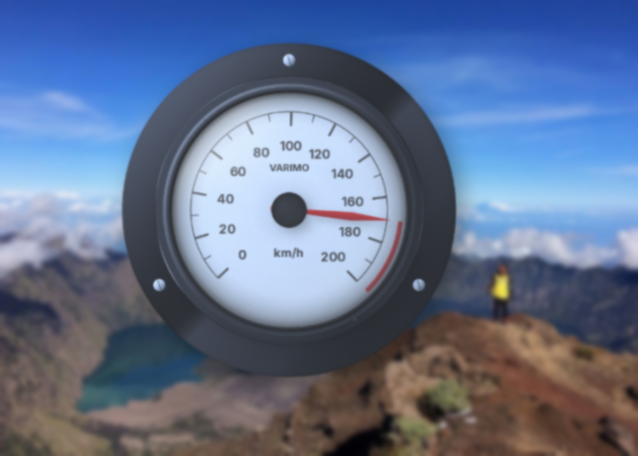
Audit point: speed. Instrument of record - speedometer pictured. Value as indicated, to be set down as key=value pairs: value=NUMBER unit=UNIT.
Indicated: value=170 unit=km/h
